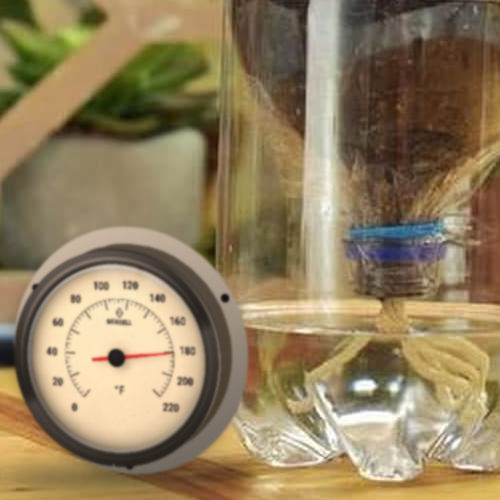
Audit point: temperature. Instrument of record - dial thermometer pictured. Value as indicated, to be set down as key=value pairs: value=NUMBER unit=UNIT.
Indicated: value=180 unit=°F
